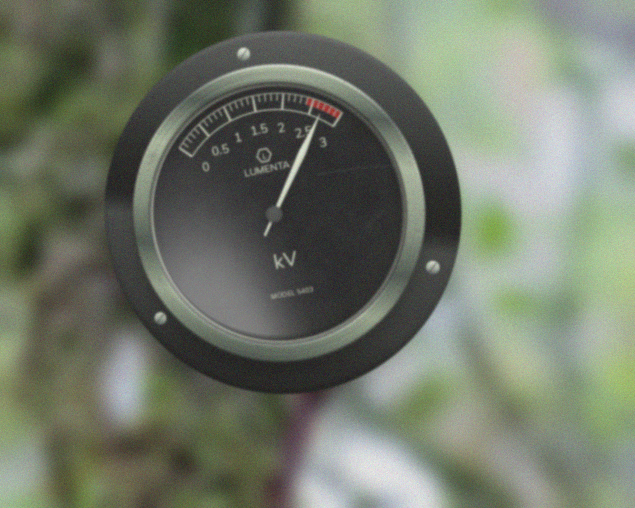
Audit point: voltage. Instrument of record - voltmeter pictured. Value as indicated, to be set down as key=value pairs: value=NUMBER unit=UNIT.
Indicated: value=2.7 unit=kV
